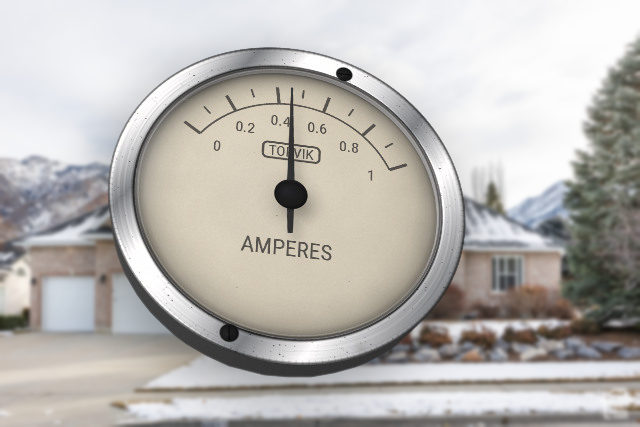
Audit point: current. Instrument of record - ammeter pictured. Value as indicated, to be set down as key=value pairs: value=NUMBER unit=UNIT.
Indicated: value=0.45 unit=A
